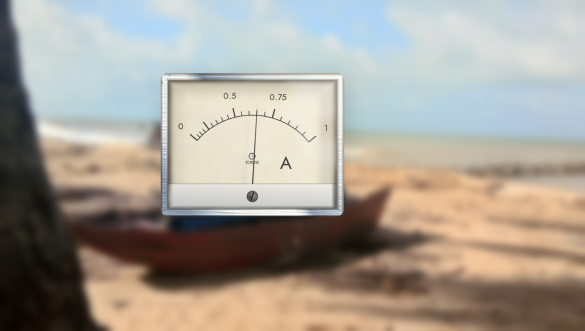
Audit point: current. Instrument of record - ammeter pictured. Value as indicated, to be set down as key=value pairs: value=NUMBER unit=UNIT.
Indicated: value=0.65 unit=A
